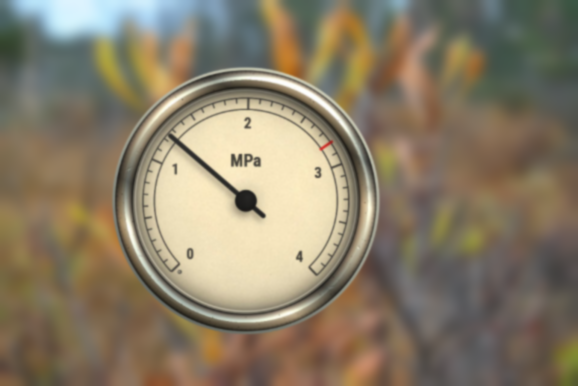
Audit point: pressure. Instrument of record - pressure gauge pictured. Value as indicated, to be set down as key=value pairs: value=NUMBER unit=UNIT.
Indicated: value=1.25 unit=MPa
